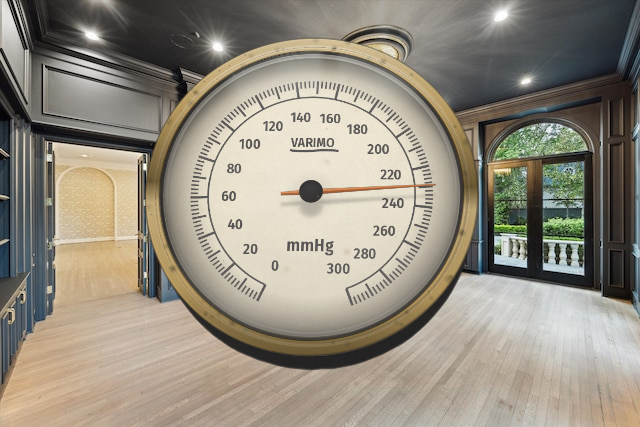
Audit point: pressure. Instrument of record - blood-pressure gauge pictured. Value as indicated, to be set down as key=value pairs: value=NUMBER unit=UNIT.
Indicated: value=230 unit=mmHg
